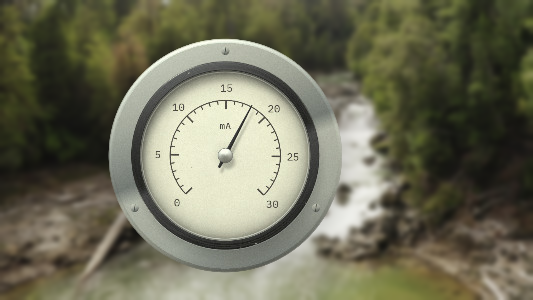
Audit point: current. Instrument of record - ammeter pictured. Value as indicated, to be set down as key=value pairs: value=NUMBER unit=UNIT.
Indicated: value=18 unit=mA
